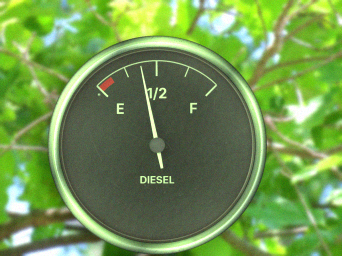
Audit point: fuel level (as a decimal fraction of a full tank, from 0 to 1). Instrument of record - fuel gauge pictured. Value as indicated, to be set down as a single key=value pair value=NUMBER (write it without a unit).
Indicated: value=0.375
